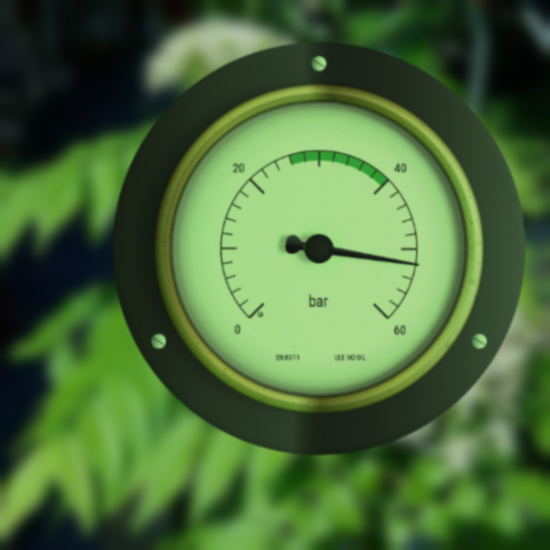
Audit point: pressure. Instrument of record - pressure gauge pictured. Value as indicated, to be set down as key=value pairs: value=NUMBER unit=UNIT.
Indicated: value=52 unit=bar
